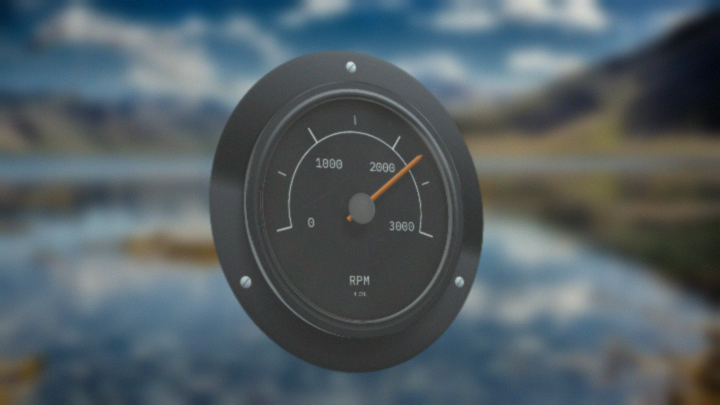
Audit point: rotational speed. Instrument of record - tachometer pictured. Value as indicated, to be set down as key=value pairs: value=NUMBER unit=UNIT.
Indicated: value=2250 unit=rpm
